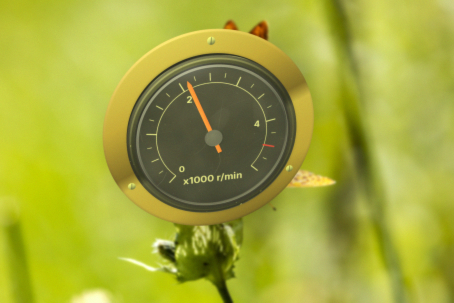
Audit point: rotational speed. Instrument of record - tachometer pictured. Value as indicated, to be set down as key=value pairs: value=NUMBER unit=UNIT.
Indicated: value=2125 unit=rpm
